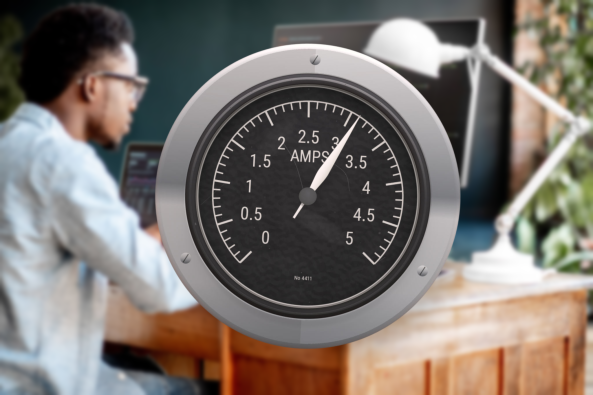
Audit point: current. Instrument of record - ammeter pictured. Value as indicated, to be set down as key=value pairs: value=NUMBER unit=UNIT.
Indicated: value=3.1 unit=A
